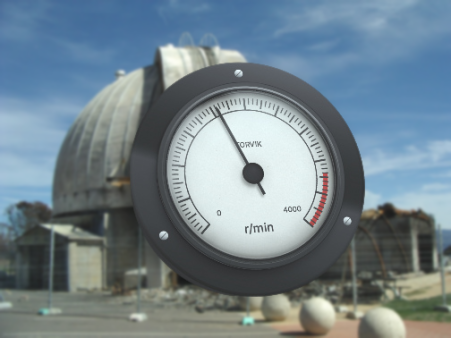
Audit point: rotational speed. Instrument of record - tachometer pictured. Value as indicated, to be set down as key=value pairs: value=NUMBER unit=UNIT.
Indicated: value=1650 unit=rpm
